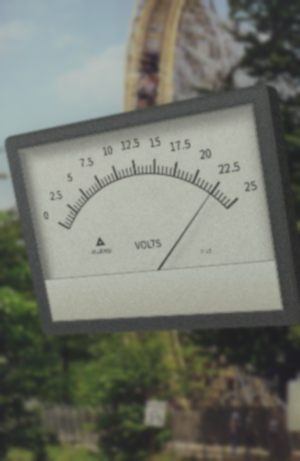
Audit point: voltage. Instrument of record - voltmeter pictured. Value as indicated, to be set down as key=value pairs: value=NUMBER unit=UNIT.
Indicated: value=22.5 unit=V
